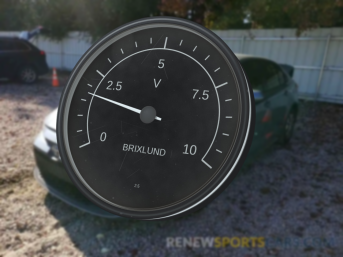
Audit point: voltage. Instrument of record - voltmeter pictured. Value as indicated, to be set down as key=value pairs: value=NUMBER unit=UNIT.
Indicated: value=1.75 unit=V
